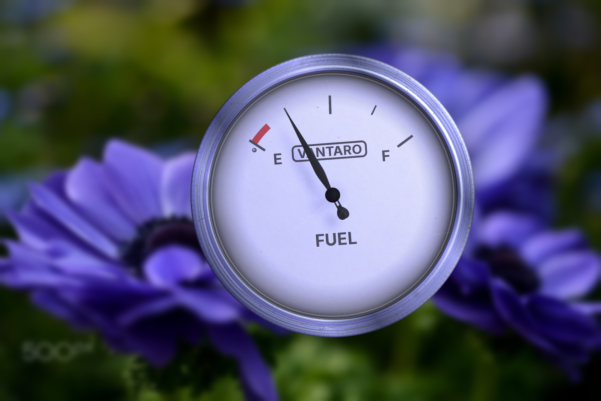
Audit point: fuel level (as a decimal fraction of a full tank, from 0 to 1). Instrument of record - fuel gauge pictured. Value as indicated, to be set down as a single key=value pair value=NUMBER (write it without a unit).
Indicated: value=0.25
